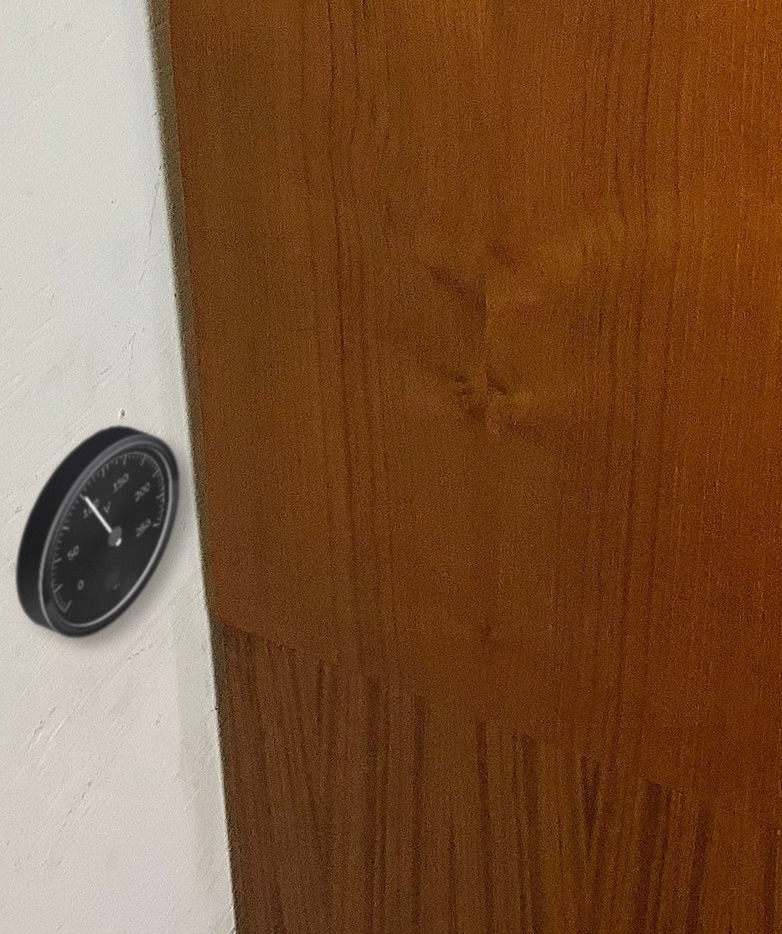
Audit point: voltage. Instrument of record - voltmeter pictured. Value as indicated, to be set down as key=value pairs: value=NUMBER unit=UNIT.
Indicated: value=100 unit=V
